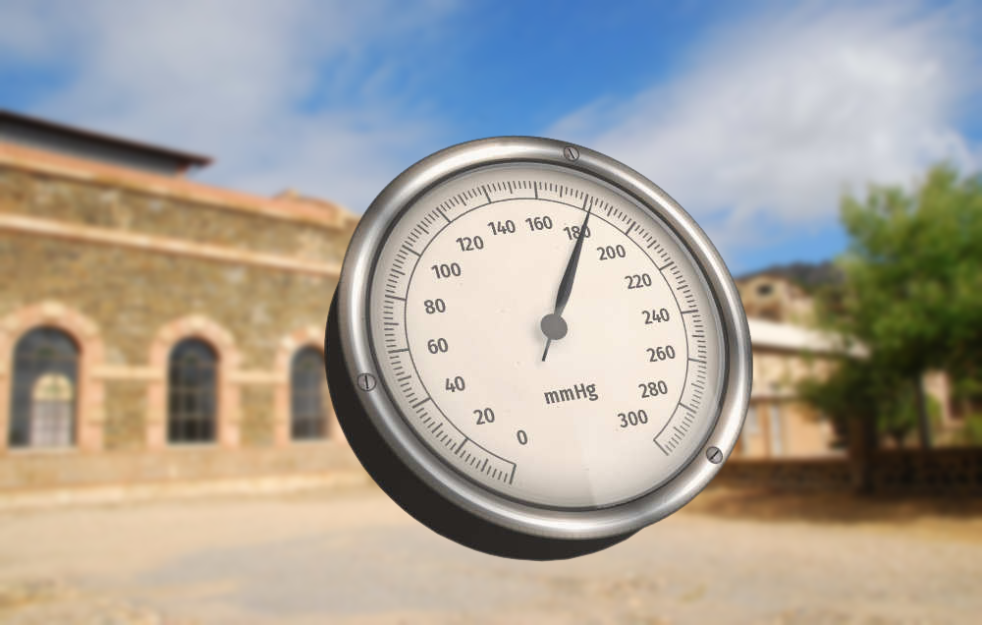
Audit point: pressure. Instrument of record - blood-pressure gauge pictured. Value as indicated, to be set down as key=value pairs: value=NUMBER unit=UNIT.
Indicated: value=182 unit=mmHg
